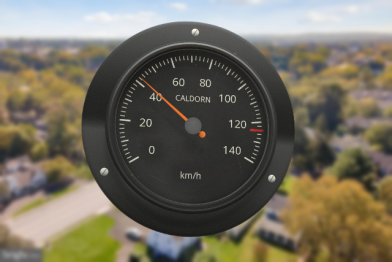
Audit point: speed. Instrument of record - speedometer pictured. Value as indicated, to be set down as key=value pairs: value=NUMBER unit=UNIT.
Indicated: value=42 unit=km/h
